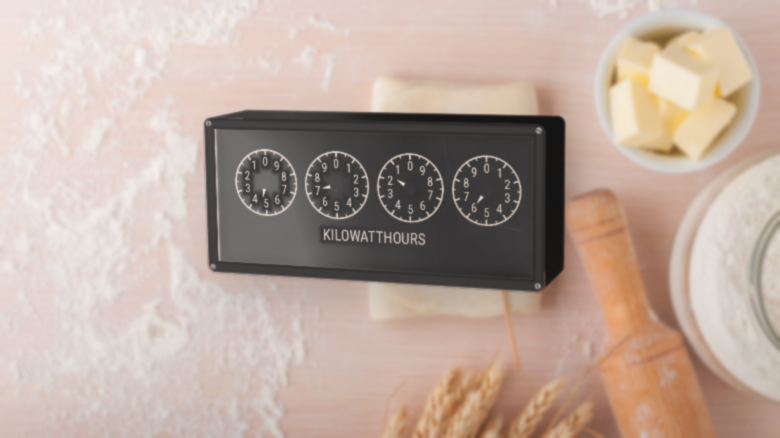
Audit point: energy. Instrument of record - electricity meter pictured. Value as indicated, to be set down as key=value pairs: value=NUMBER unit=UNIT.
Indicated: value=4716 unit=kWh
